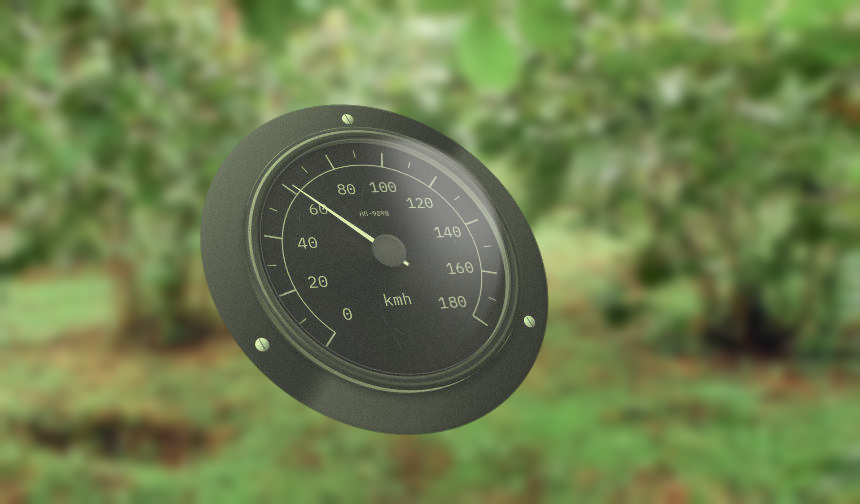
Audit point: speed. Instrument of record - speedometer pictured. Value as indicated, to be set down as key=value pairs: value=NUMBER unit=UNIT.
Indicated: value=60 unit=km/h
